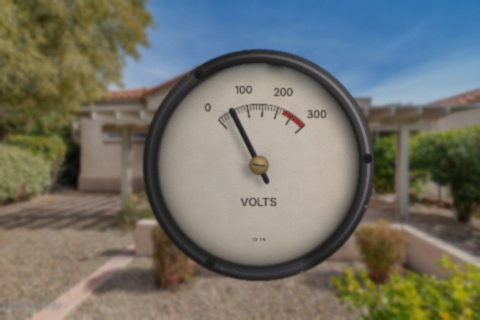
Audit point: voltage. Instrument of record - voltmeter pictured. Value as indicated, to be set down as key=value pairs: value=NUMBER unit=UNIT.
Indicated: value=50 unit=V
